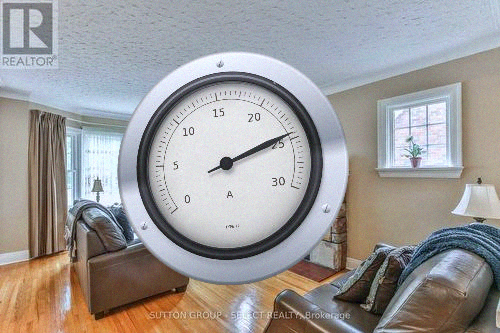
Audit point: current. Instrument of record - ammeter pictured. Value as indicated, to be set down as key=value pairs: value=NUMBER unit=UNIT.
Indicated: value=24.5 unit=A
